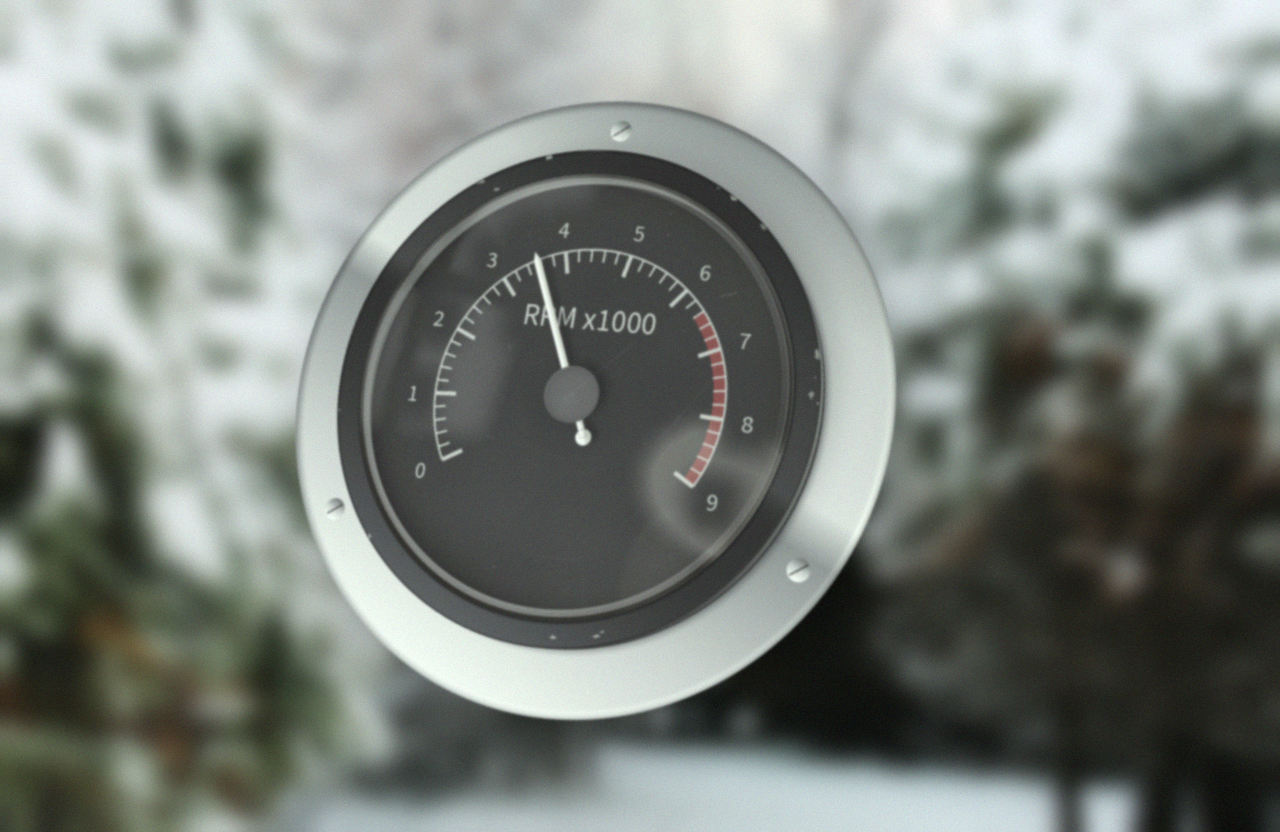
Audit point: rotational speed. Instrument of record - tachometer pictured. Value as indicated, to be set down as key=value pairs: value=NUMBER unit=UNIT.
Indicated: value=3600 unit=rpm
